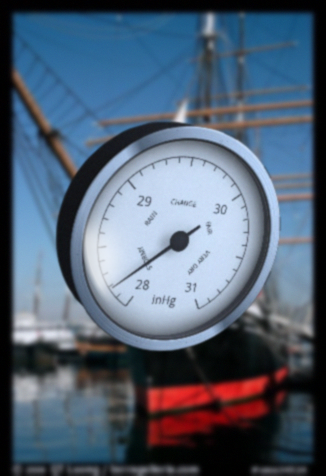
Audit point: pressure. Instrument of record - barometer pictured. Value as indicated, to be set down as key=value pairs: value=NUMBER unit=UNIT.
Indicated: value=28.2 unit=inHg
